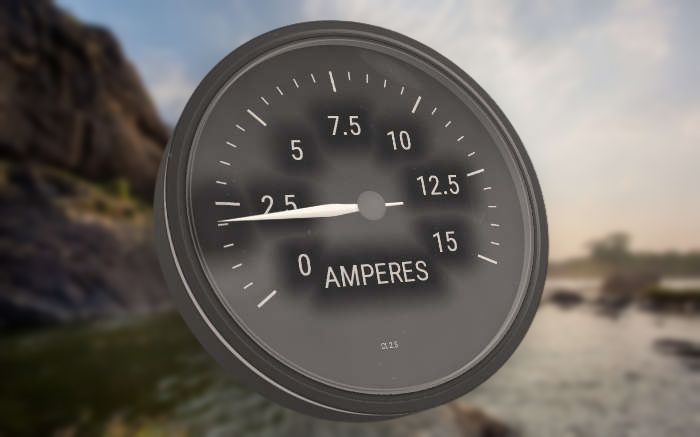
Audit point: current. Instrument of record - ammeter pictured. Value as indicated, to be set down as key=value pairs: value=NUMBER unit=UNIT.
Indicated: value=2 unit=A
